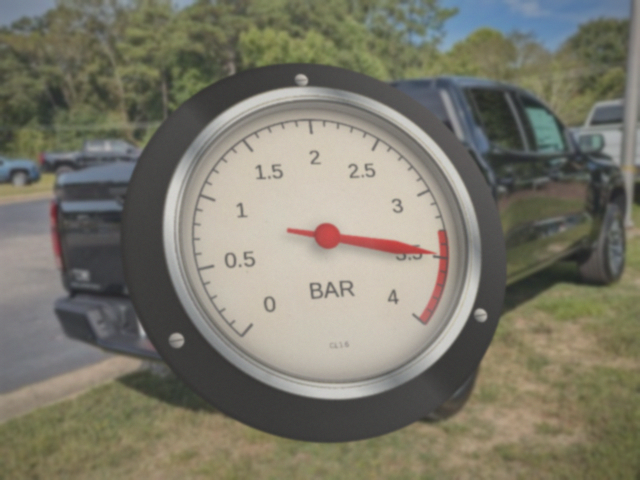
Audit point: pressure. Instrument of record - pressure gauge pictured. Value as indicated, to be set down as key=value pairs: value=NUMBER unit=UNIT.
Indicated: value=3.5 unit=bar
